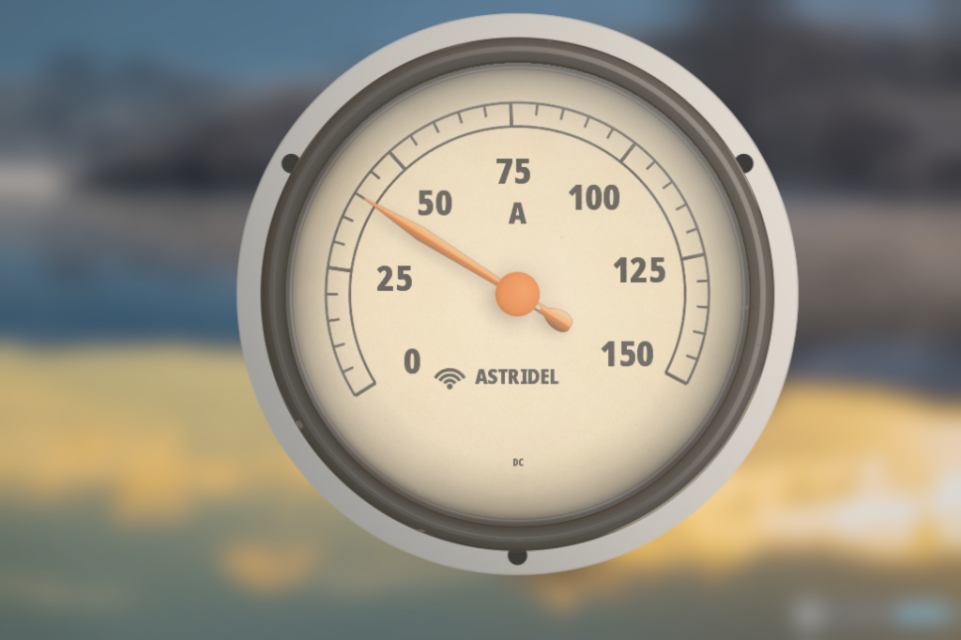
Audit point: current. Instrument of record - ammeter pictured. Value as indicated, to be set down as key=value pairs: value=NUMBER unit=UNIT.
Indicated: value=40 unit=A
